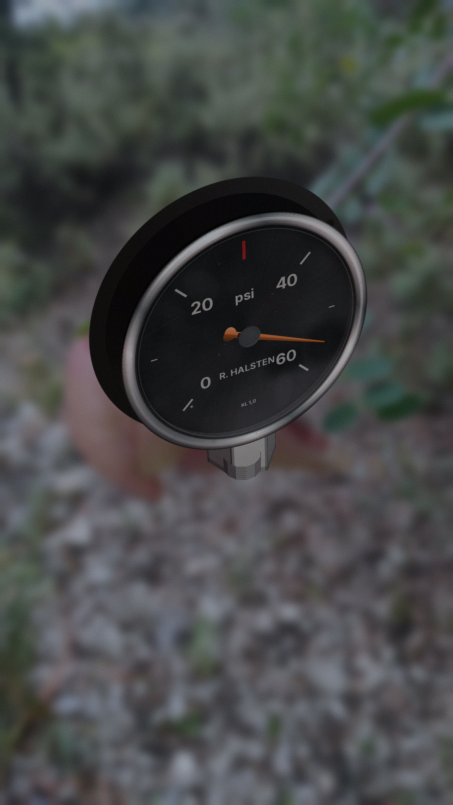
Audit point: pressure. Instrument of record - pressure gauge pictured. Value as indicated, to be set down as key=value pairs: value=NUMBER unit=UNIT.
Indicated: value=55 unit=psi
